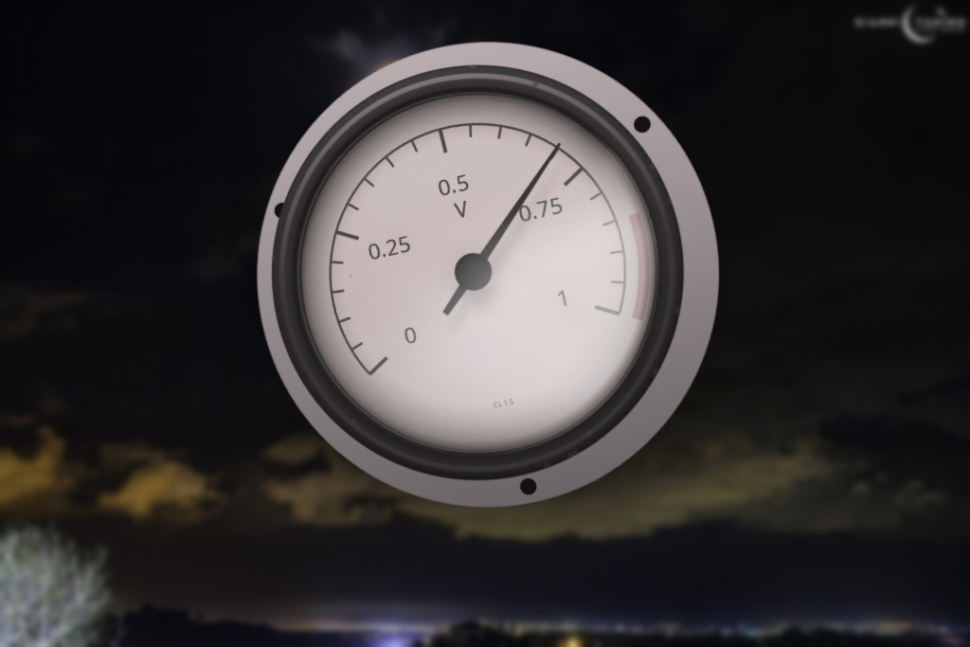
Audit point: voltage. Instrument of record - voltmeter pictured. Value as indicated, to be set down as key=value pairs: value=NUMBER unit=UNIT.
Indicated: value=0.7 unit=V
